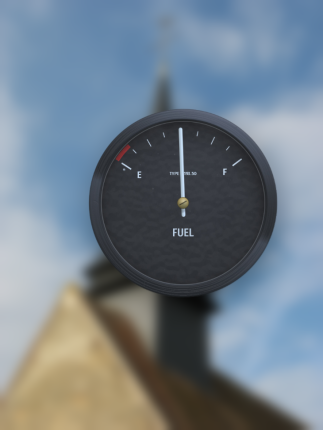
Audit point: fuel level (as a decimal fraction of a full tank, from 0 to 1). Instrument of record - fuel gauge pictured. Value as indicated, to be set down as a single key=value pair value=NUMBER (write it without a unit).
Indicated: value=0.5
